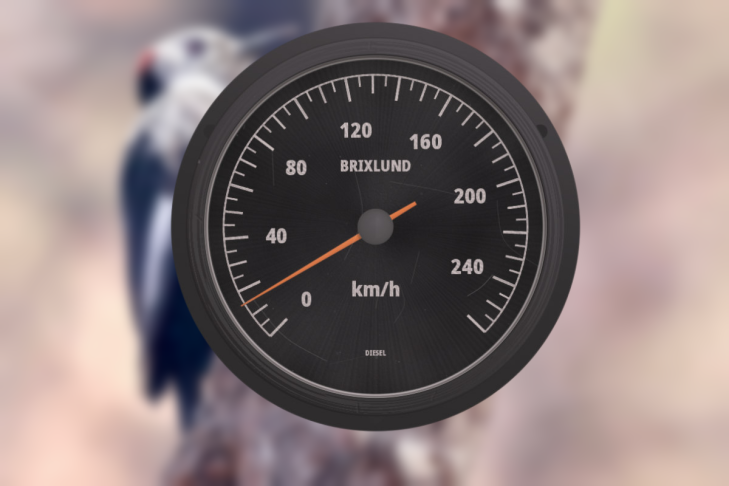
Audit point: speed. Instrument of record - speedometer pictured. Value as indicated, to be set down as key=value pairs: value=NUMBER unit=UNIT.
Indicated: value=15 unit=km/h
